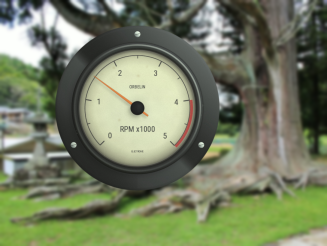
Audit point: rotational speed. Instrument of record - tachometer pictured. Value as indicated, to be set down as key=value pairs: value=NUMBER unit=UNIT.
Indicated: value=1500 unit=rpm
